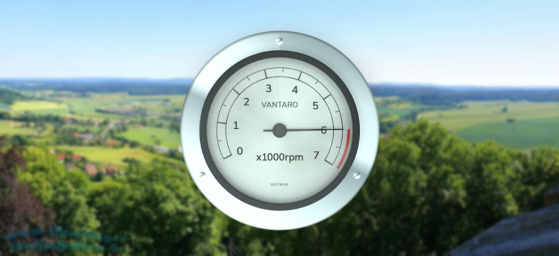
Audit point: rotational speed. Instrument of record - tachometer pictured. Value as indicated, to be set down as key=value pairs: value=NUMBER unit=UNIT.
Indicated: value=6000 unit=rpm
